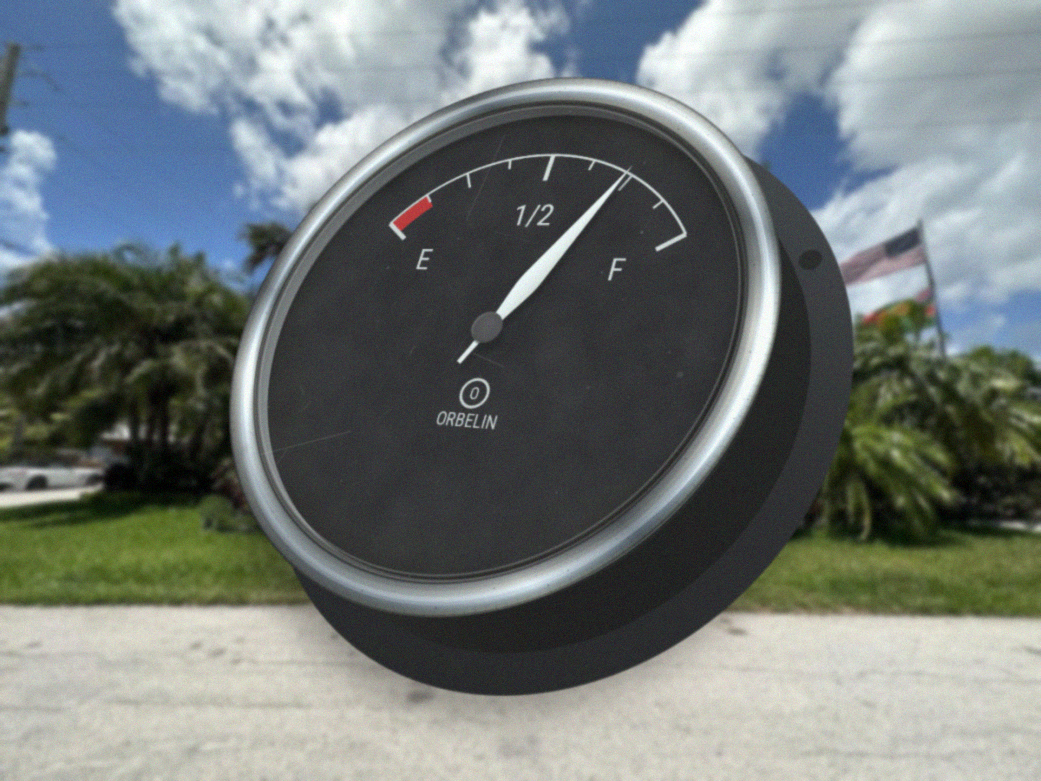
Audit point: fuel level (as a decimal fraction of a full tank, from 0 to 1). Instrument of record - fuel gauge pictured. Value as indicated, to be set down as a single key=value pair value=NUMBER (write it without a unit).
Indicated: value=0.75
